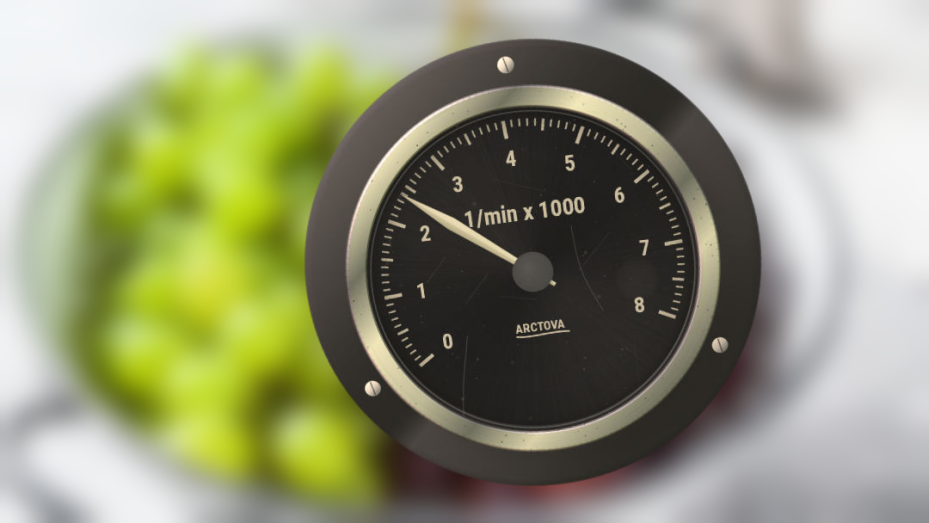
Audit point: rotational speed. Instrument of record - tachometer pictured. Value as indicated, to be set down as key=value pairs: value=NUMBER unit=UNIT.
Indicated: value=2400 unit=rpm
